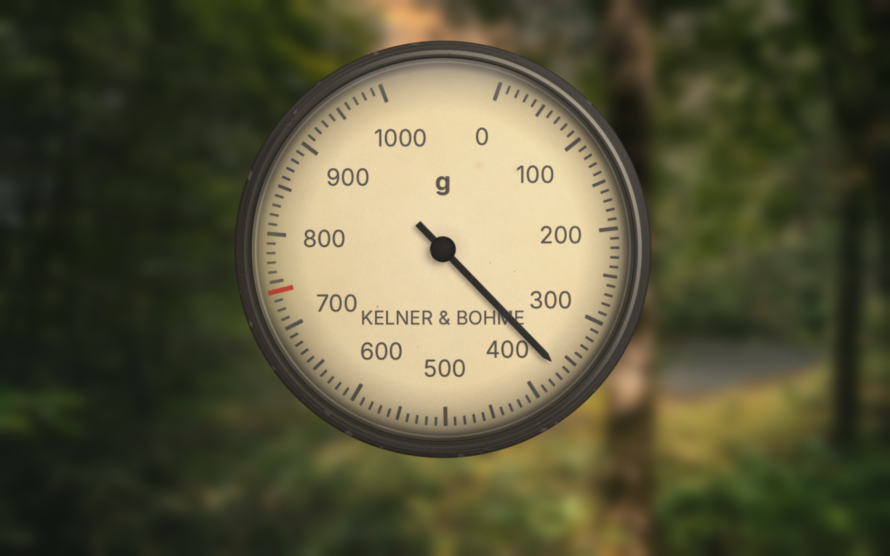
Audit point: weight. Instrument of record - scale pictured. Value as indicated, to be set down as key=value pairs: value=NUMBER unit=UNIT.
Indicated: value=365 unit=g
